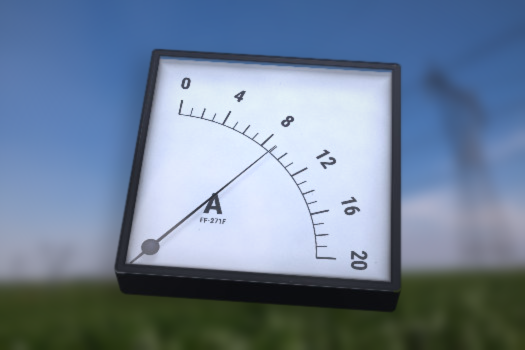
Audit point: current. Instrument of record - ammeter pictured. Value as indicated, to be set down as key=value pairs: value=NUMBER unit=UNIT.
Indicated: value=9 unit=A
